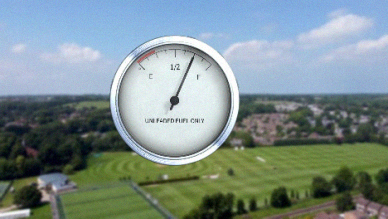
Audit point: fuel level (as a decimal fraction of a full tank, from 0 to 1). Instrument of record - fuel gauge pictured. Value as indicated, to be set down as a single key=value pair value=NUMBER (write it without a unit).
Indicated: value=0.75
